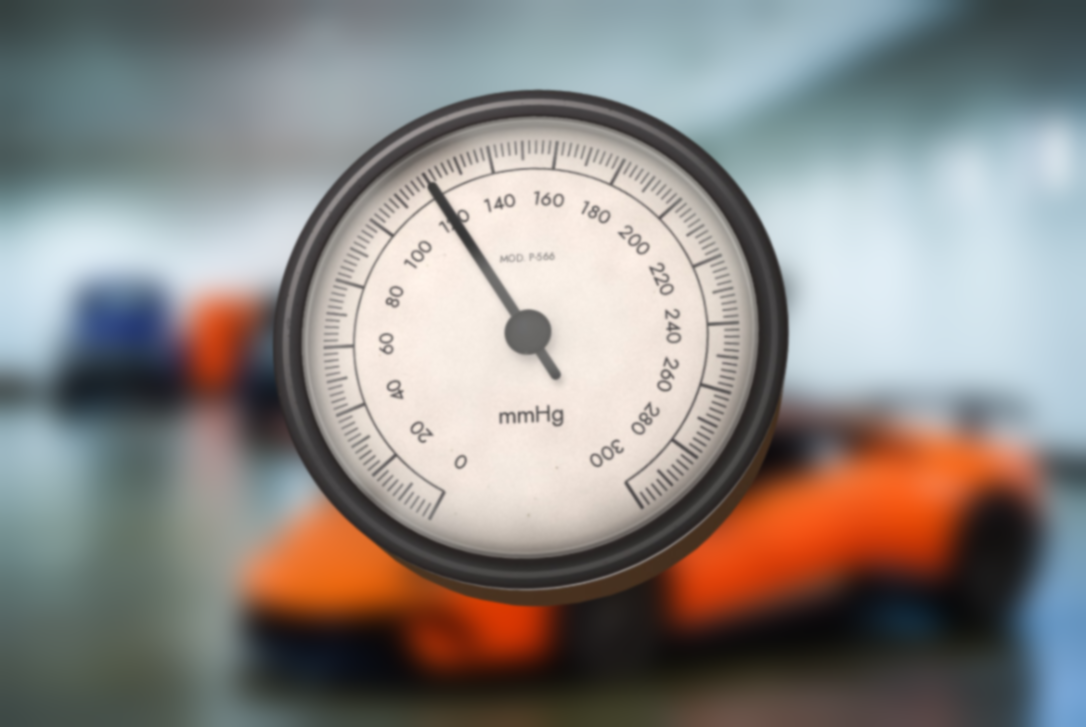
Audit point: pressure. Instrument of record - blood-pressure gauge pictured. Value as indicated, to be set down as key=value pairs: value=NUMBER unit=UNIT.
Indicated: value=120 unit=mmHg
